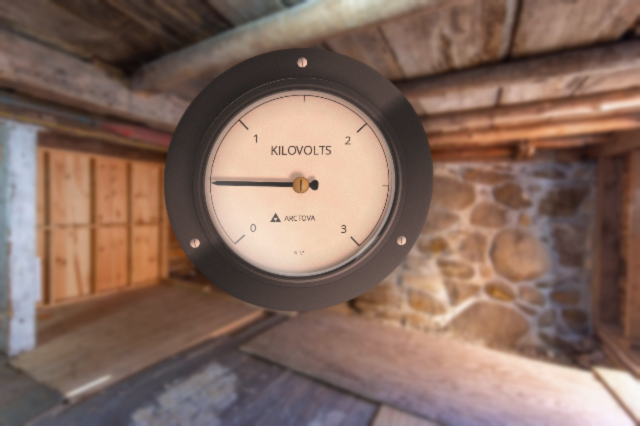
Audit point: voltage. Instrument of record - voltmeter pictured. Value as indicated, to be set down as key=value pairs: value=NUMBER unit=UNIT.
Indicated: value=0.5 unit=kV
